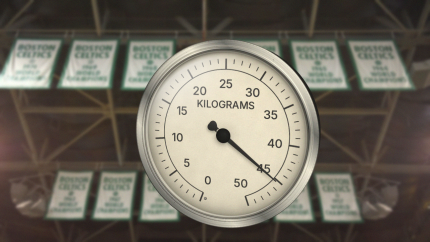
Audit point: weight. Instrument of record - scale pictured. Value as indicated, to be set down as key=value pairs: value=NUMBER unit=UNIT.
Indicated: value=45 unit=kg
